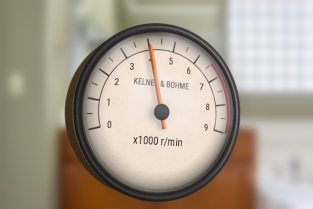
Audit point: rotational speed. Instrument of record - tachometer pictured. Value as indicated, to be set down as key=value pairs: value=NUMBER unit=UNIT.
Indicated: value=4000 unit=rpm
